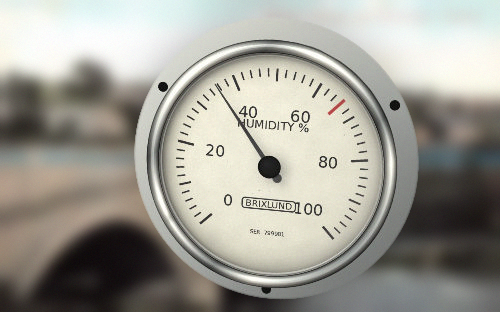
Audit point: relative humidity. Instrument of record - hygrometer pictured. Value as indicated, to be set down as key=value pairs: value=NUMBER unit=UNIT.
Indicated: value=36 unit=%
